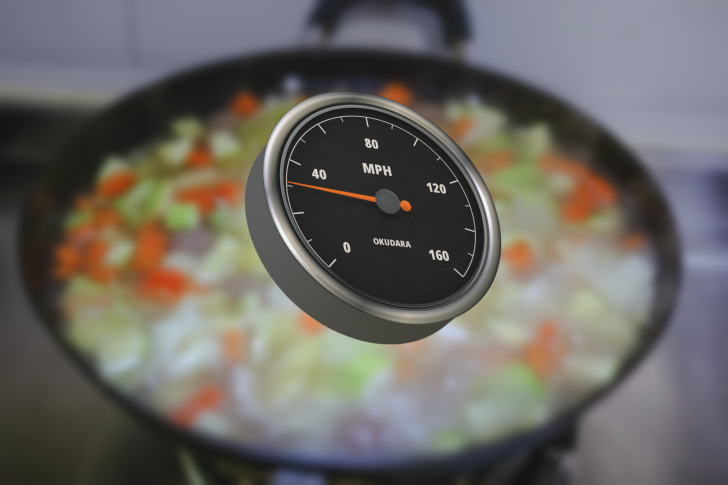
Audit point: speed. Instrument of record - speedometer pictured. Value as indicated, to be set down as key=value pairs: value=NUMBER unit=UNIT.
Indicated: value=30 unit=mph
